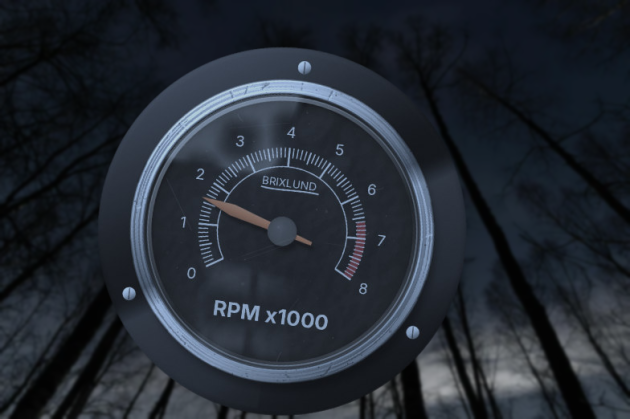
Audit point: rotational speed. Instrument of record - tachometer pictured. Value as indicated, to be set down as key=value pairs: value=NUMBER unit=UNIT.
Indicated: value=1600 unit=rpm
